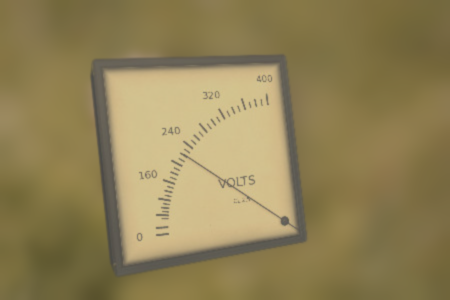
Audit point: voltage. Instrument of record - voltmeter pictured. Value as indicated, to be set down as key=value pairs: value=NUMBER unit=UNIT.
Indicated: value=220 unit=V
